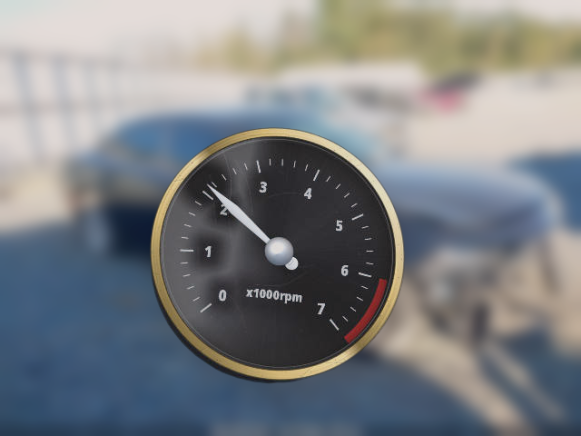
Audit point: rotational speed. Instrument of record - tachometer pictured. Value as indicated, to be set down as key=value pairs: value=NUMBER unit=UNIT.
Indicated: value=2100 unit=rpm
